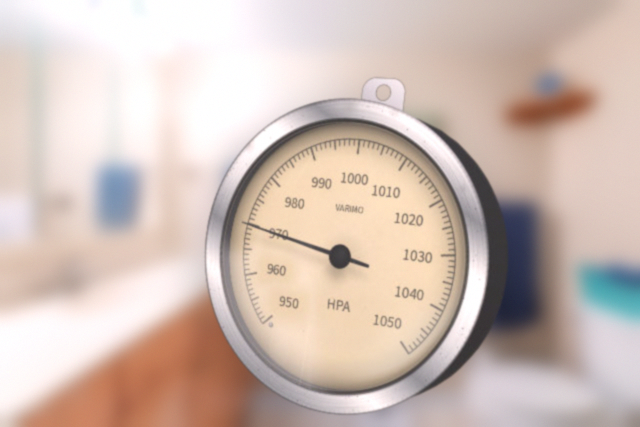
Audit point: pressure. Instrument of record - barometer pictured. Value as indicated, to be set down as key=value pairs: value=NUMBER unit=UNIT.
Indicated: value=970 unit=hPa
